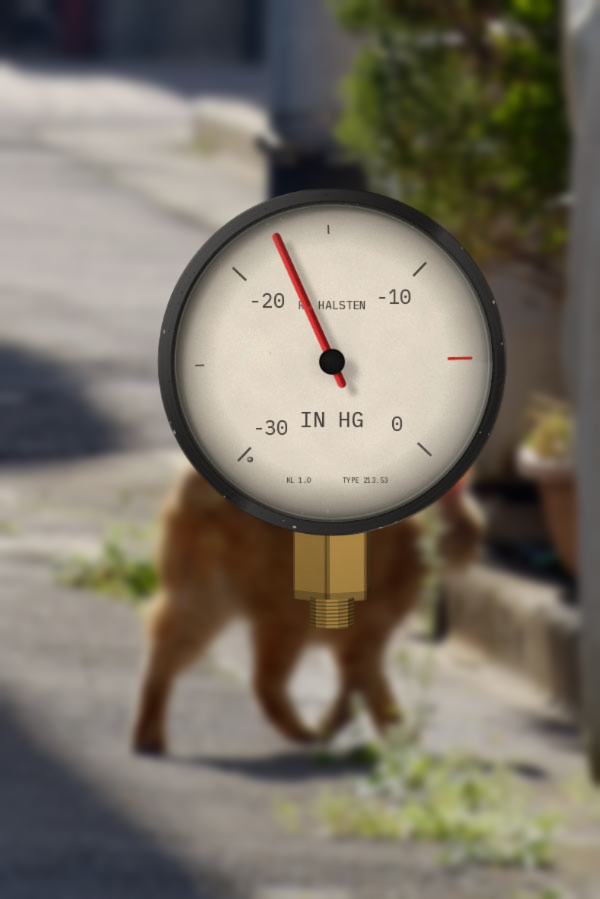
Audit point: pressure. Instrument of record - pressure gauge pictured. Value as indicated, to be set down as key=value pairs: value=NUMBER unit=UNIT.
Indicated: value=-17.5 unit=inHg
